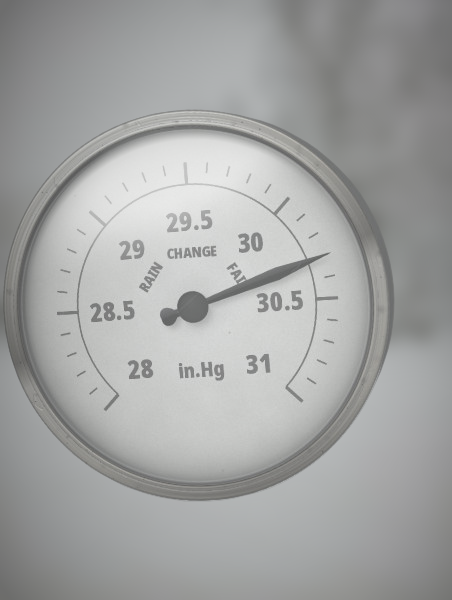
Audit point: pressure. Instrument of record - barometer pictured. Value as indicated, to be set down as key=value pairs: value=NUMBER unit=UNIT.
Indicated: value=30.3 unit=inHg
